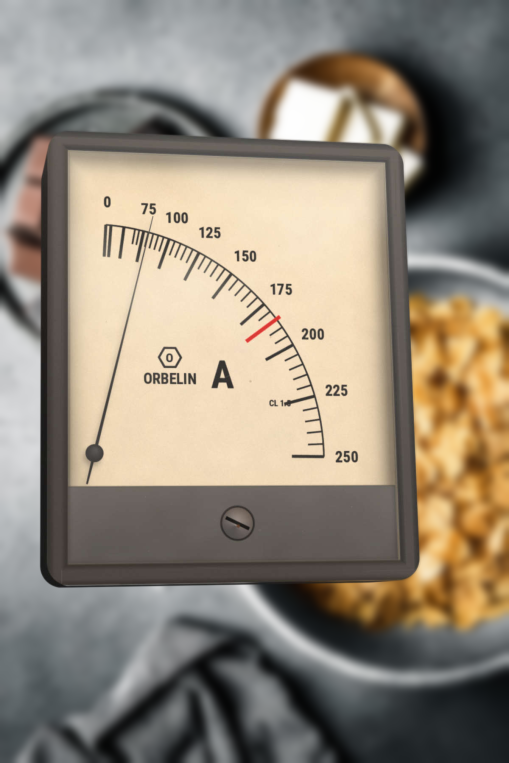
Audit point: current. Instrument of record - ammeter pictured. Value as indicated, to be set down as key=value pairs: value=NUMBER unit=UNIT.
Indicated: value=80 unit=A
